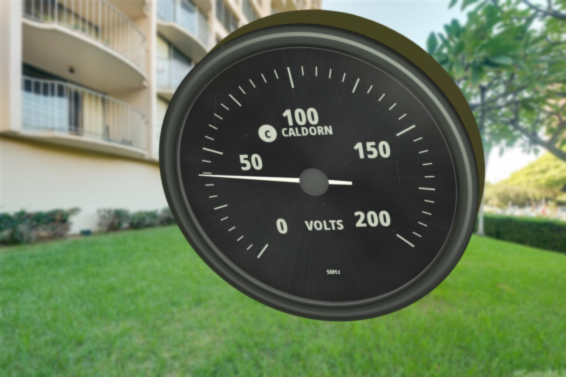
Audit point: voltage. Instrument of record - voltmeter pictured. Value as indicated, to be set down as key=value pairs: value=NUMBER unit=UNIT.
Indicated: value=40 unit=V
